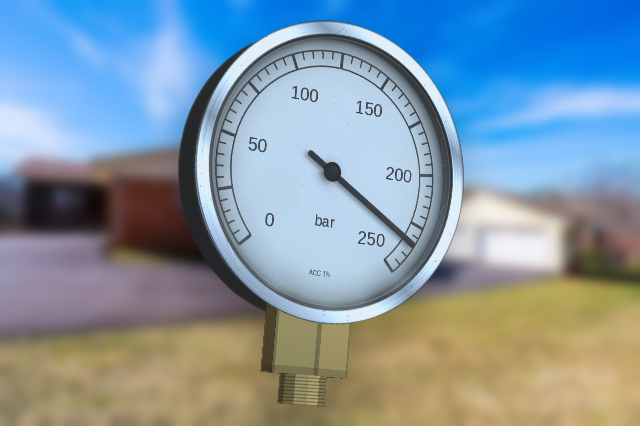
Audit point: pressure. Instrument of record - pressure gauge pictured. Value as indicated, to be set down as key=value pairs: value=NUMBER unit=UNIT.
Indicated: value=235 unit=bar
